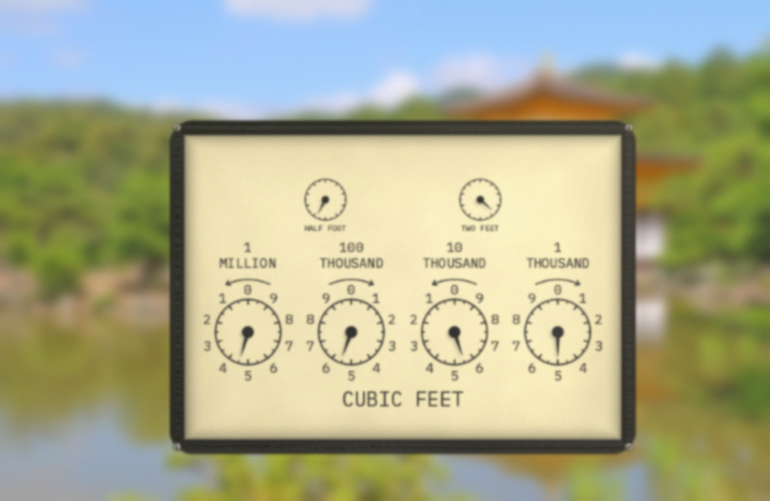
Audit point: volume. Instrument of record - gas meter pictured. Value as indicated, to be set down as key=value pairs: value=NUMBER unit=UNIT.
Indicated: value=455500 unit=ft³
